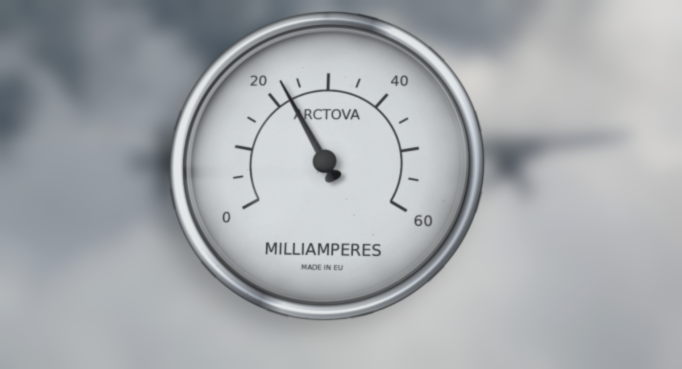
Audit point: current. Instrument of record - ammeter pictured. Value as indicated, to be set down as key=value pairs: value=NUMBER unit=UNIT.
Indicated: value=22.5 unit=mA
